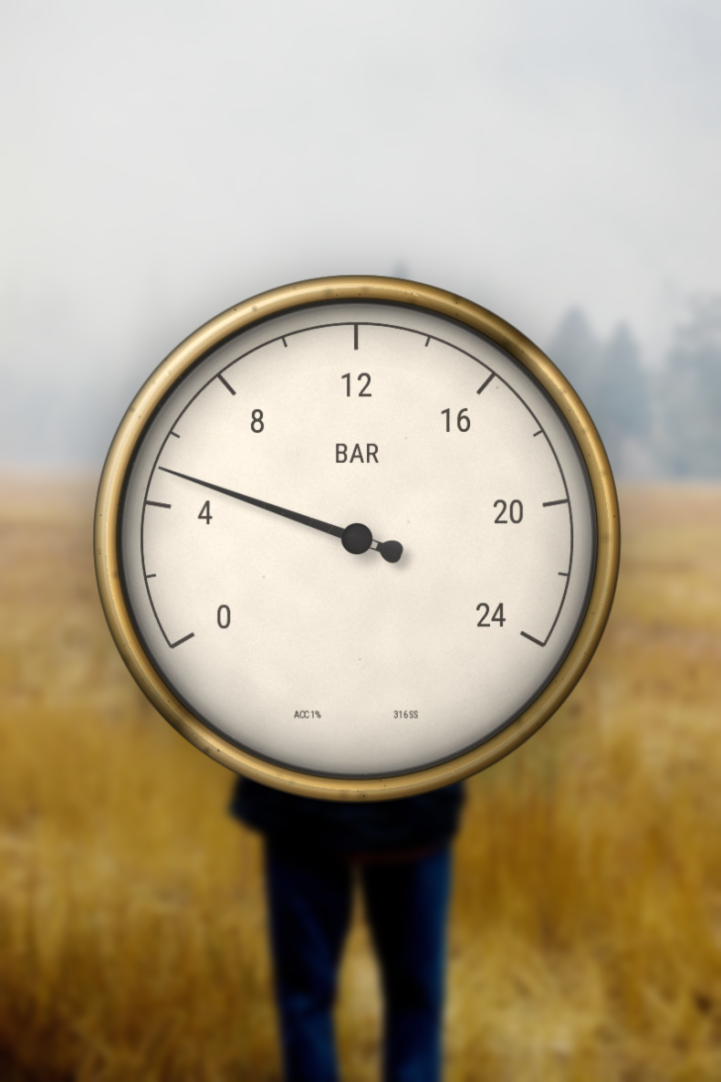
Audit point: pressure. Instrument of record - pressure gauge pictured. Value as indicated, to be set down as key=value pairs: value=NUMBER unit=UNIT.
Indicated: value=5 unit=bar
